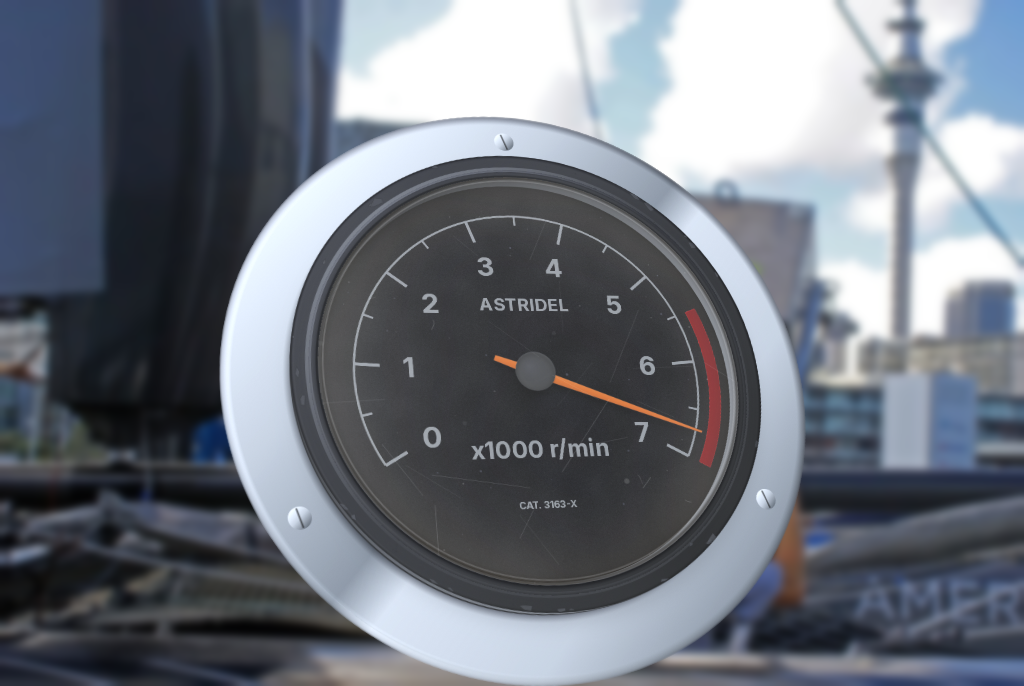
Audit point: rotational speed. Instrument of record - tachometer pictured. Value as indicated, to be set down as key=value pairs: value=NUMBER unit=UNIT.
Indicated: value=6750 unit=rpm
